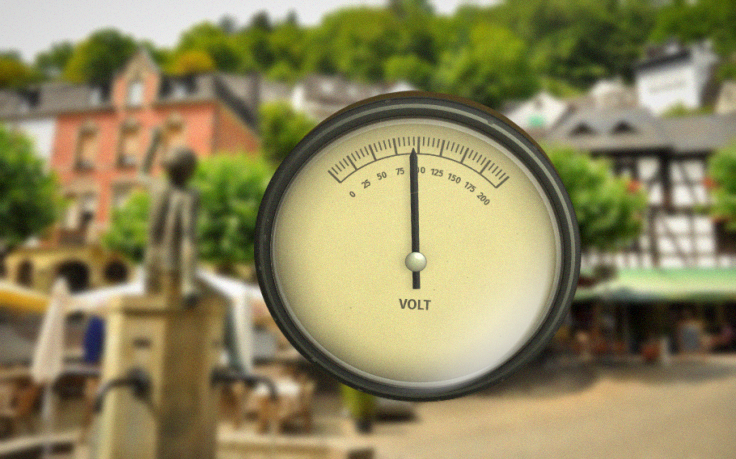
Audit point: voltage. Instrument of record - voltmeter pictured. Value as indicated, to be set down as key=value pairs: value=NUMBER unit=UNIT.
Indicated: value=95 unit=V
